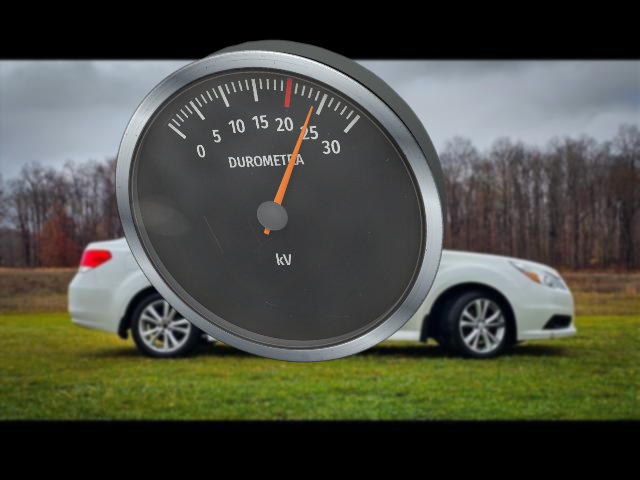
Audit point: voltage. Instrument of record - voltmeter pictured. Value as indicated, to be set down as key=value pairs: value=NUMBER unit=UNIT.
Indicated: value=24 unit=kV
